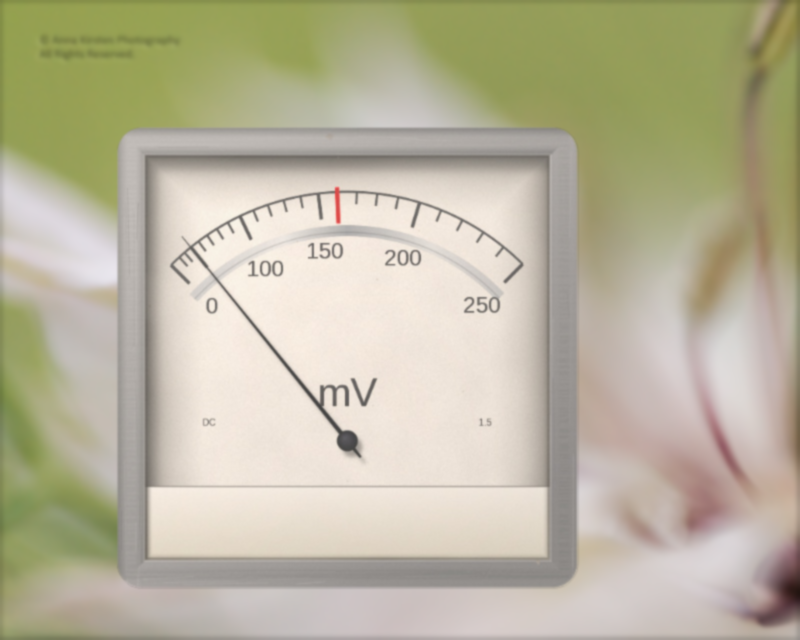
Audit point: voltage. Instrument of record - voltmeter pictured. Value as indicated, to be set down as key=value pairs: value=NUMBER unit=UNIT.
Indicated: value=50 unit=mV
